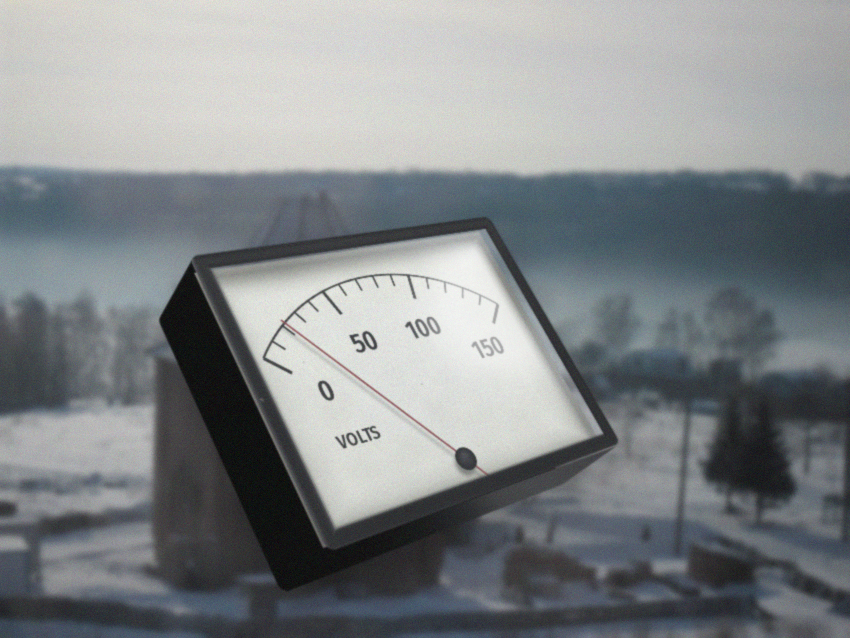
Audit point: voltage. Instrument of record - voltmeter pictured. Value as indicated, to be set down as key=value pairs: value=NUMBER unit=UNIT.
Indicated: value=20 unit=V
